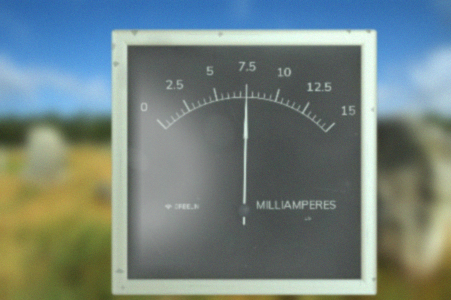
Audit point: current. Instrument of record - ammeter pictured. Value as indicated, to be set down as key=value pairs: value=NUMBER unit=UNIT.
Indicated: value=7.5 unit=mA
